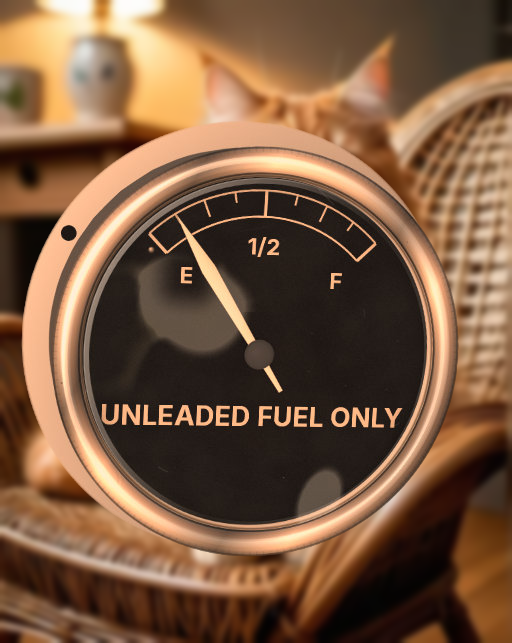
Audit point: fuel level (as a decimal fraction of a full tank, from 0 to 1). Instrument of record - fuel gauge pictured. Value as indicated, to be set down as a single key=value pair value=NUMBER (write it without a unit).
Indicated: value=0.125
